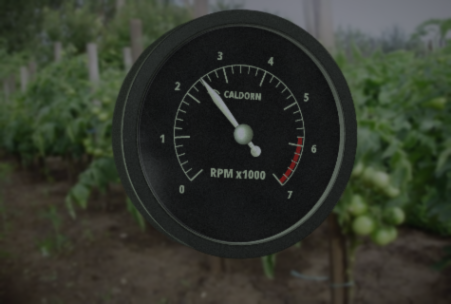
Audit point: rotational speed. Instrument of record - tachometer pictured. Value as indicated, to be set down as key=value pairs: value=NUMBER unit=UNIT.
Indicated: value=2400 unit=rpm
